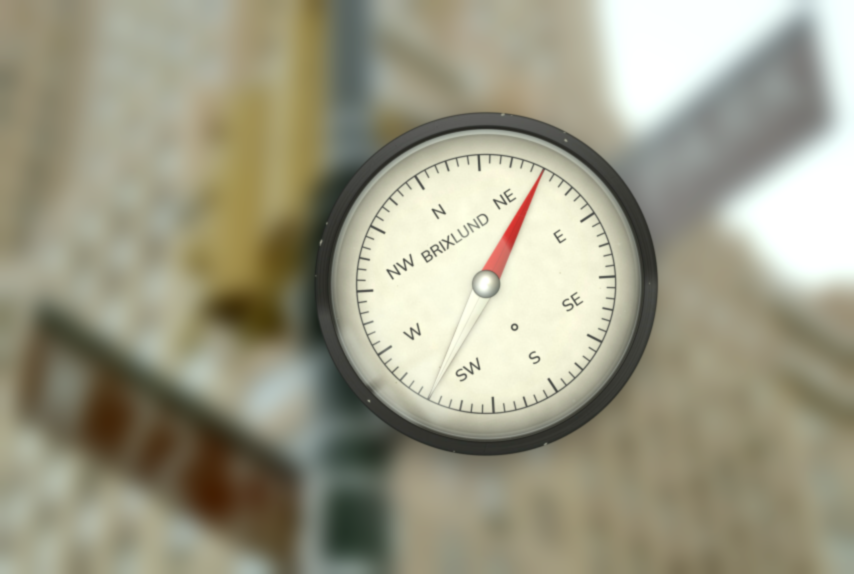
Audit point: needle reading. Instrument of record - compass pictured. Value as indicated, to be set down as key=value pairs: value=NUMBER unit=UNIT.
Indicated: value=60 unit=°
